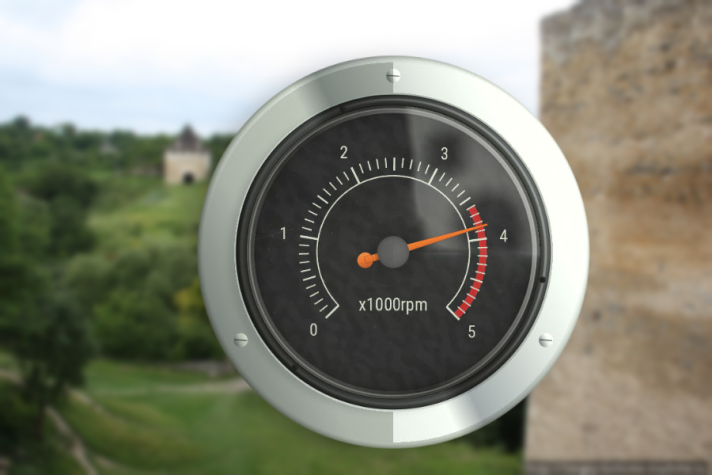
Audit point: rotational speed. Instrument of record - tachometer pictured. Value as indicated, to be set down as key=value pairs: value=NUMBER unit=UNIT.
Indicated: value=3850 unit=rpm
